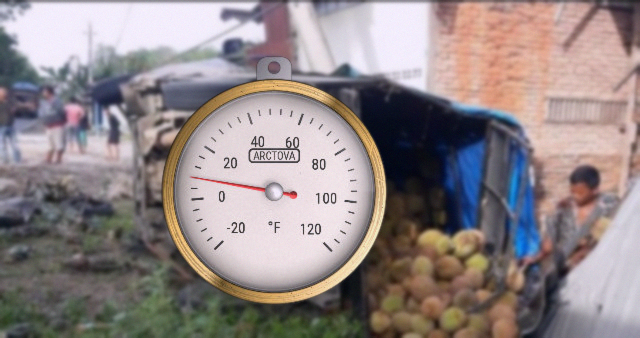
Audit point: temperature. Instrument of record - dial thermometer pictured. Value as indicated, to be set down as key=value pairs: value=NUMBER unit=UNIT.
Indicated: value=8 unit=°F
